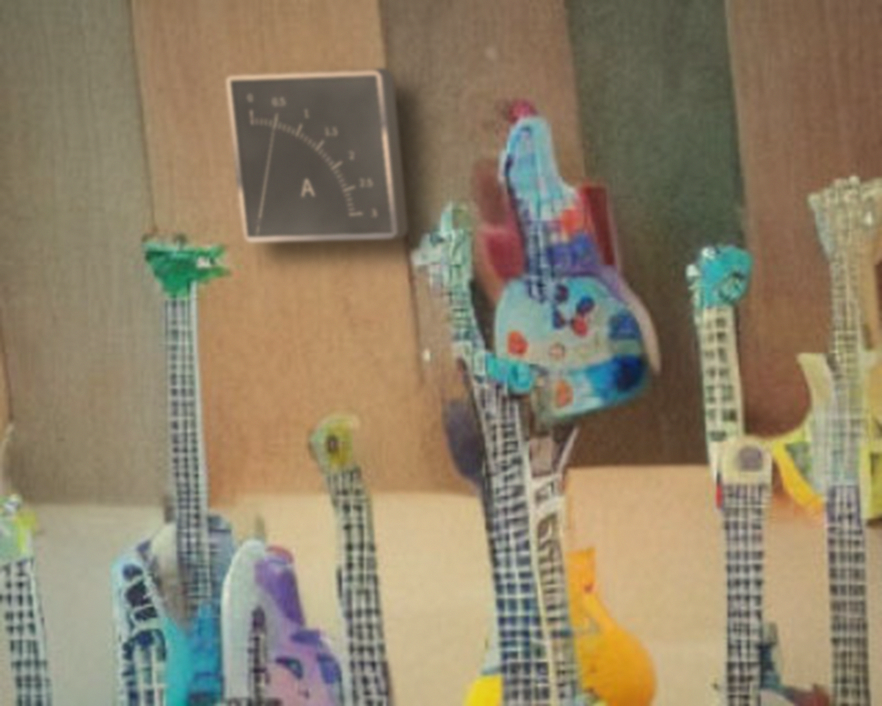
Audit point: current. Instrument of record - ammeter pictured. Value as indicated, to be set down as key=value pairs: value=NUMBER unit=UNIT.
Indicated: value=0.5 unit=A
